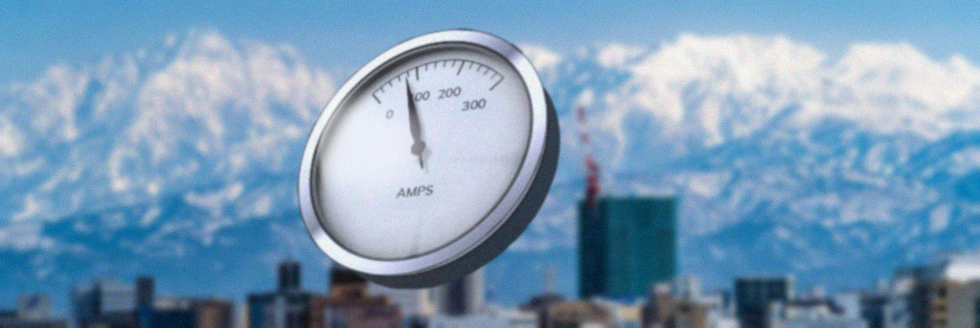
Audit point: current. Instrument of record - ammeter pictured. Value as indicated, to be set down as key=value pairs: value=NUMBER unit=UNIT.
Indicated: value=80 unit=A
